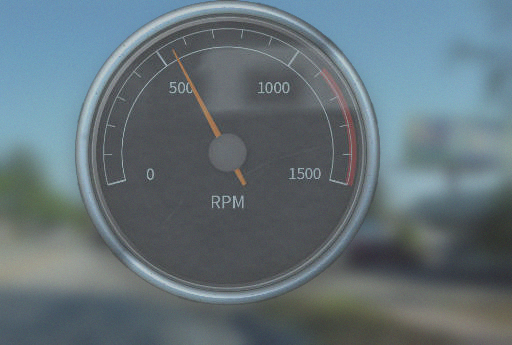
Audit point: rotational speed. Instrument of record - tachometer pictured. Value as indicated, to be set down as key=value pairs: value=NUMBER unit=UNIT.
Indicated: value=550 unit=rpm
